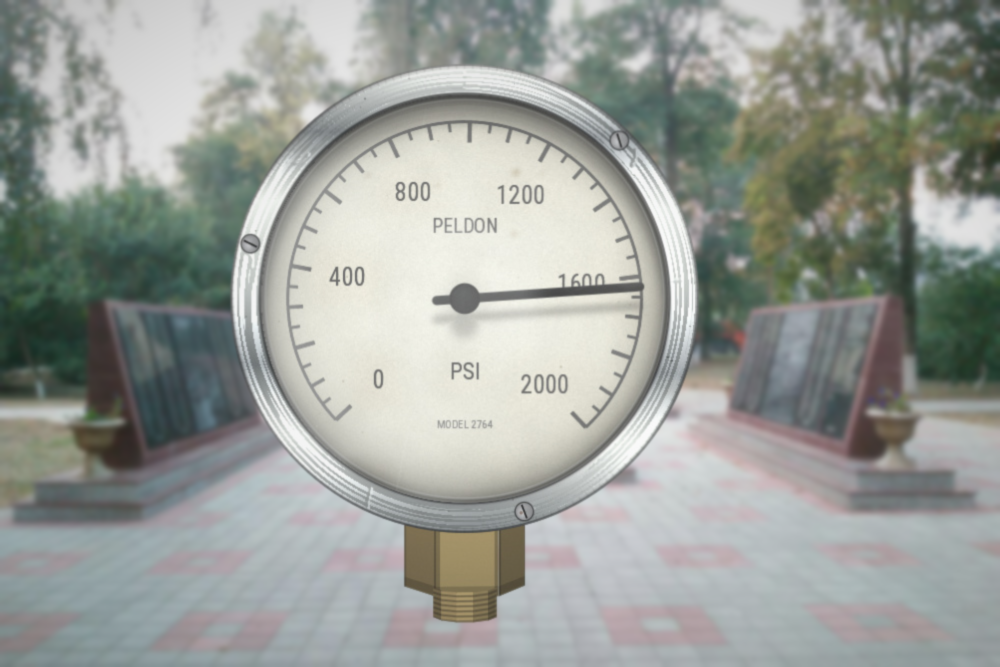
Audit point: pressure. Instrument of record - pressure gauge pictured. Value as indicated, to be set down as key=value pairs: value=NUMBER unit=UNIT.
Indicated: value=1625 unit=psi
